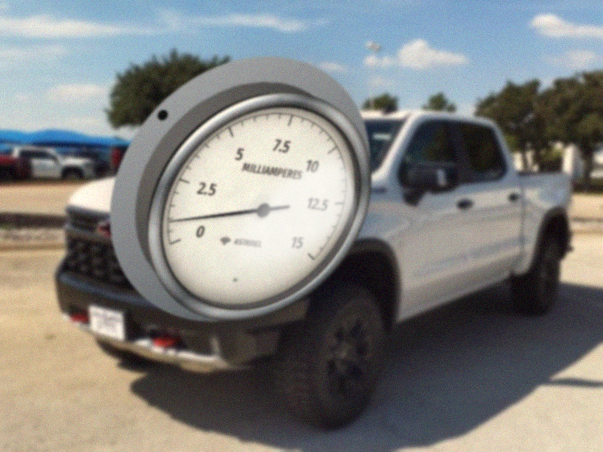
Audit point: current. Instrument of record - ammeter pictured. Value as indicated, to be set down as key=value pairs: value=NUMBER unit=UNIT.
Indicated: value=1 unit=mA
